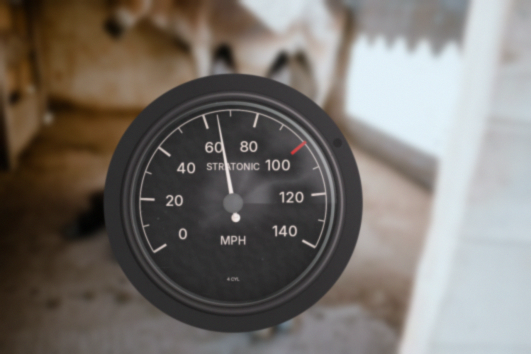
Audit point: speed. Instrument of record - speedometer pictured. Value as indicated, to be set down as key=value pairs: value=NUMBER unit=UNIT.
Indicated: value=65 unit=mph
